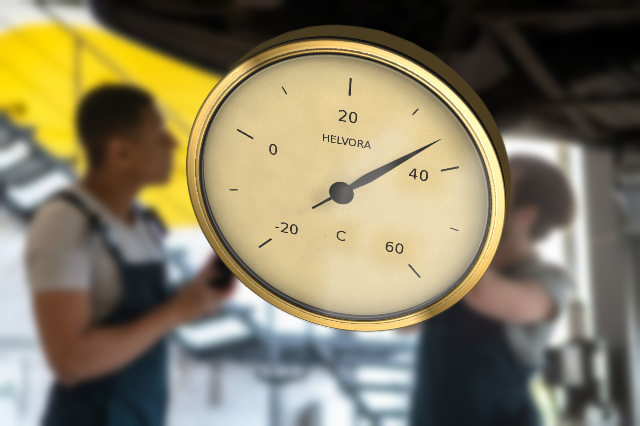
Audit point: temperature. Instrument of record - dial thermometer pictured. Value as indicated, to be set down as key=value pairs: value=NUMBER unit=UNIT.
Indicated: value=35 unit=°C
